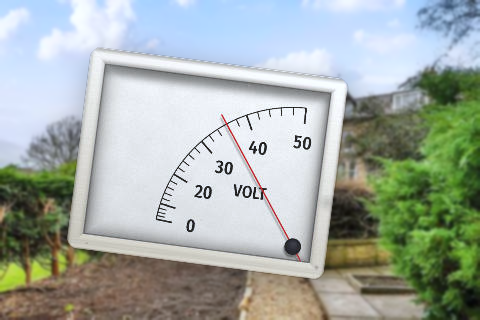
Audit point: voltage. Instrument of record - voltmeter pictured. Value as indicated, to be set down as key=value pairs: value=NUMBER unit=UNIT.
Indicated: value=36 unit=V
